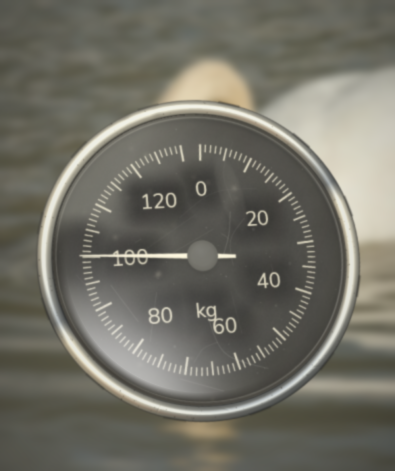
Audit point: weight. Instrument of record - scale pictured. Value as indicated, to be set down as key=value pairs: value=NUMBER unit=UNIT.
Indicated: value=100 unit=kg
